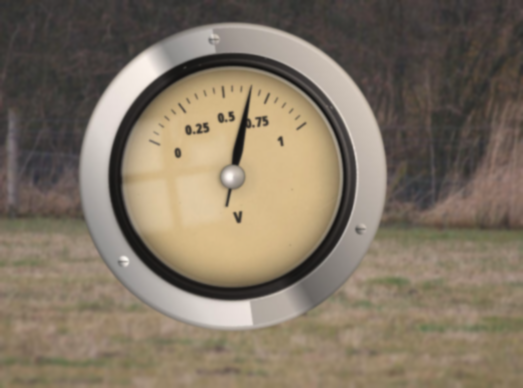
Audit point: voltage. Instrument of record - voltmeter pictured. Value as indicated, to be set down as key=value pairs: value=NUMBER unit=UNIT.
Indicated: value=0.65 unit=V
